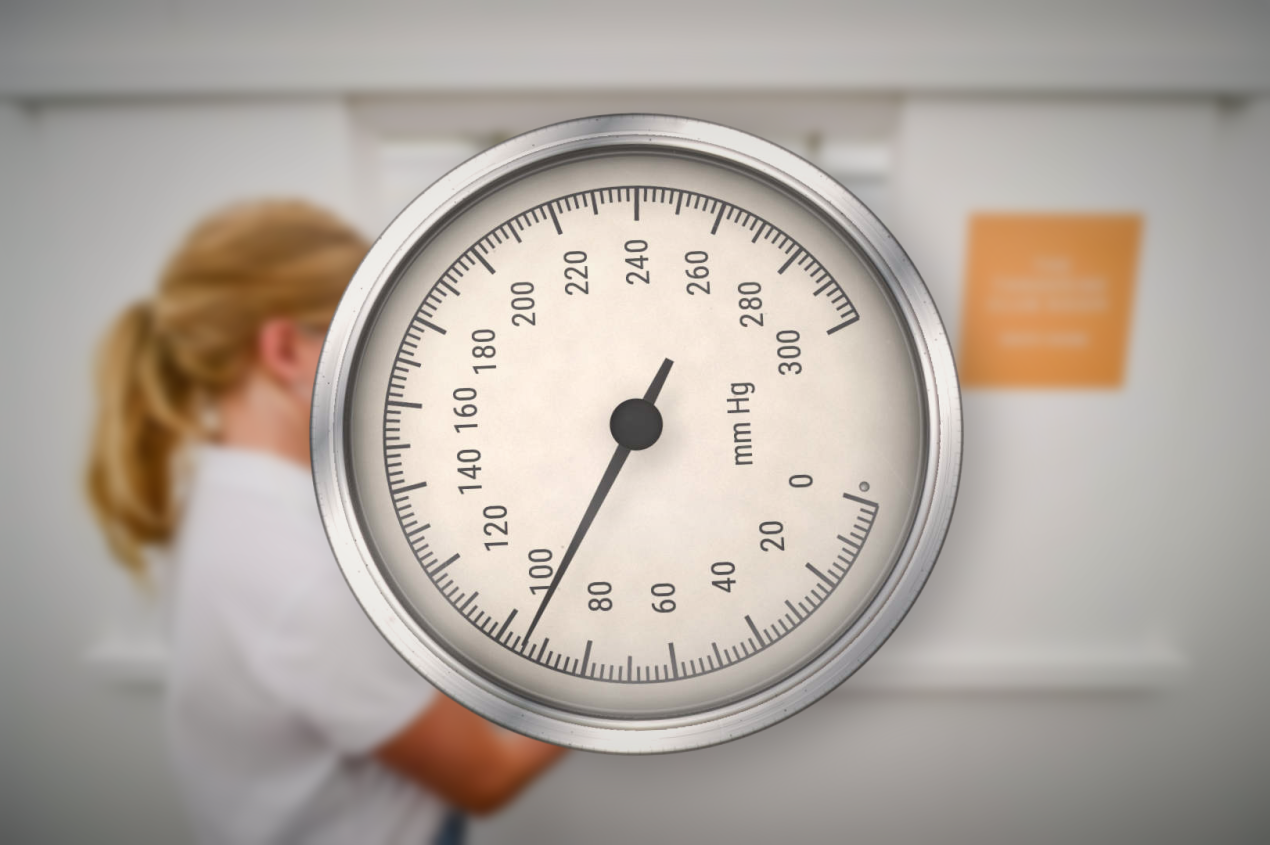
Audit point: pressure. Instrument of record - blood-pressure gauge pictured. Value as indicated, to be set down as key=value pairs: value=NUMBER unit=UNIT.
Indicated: value=94 unit=mmHg
